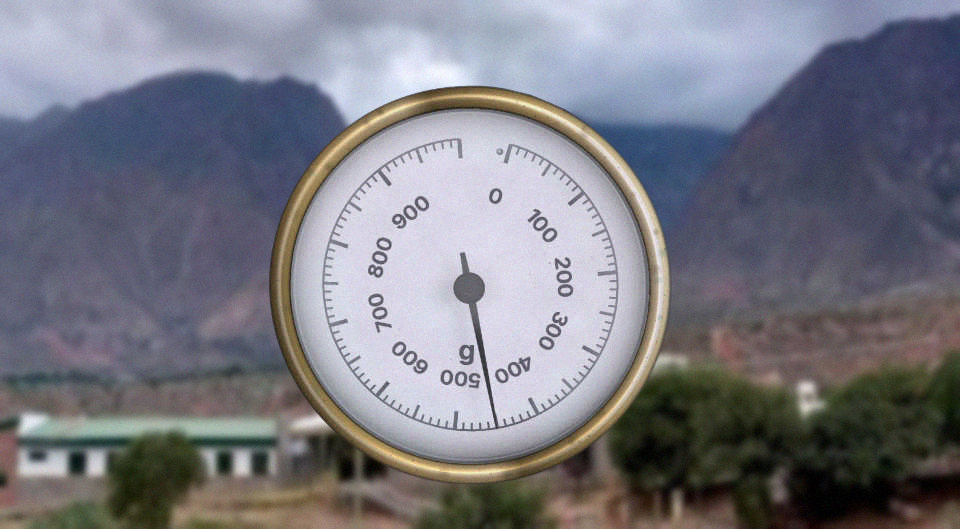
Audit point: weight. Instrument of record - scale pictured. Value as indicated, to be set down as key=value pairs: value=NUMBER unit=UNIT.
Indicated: value=450 unit=g
